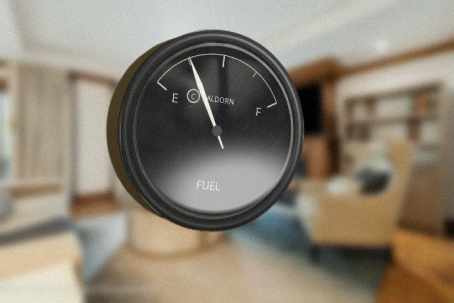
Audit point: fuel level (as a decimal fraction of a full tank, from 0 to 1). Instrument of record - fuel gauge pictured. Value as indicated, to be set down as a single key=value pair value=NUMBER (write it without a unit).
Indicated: value=0.25
